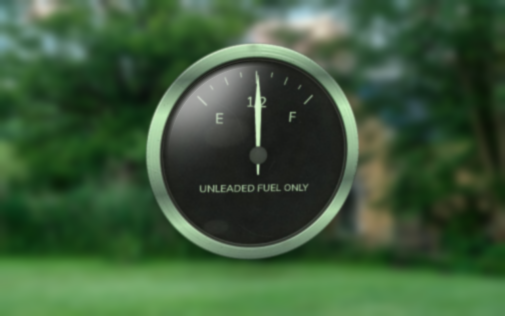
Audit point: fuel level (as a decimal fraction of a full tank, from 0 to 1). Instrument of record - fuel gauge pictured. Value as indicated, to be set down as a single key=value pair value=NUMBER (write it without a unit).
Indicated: value=0.5
